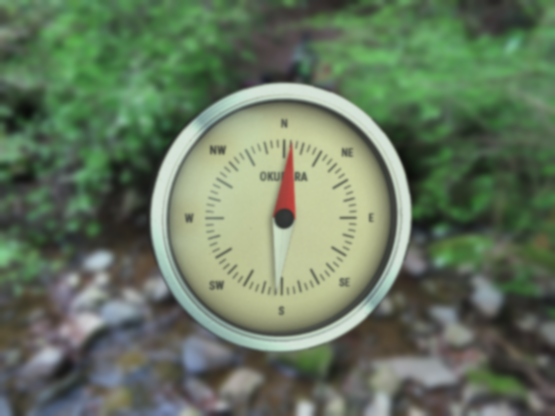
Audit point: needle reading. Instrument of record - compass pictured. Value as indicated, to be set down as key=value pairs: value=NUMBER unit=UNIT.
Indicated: value=5 unit=°
